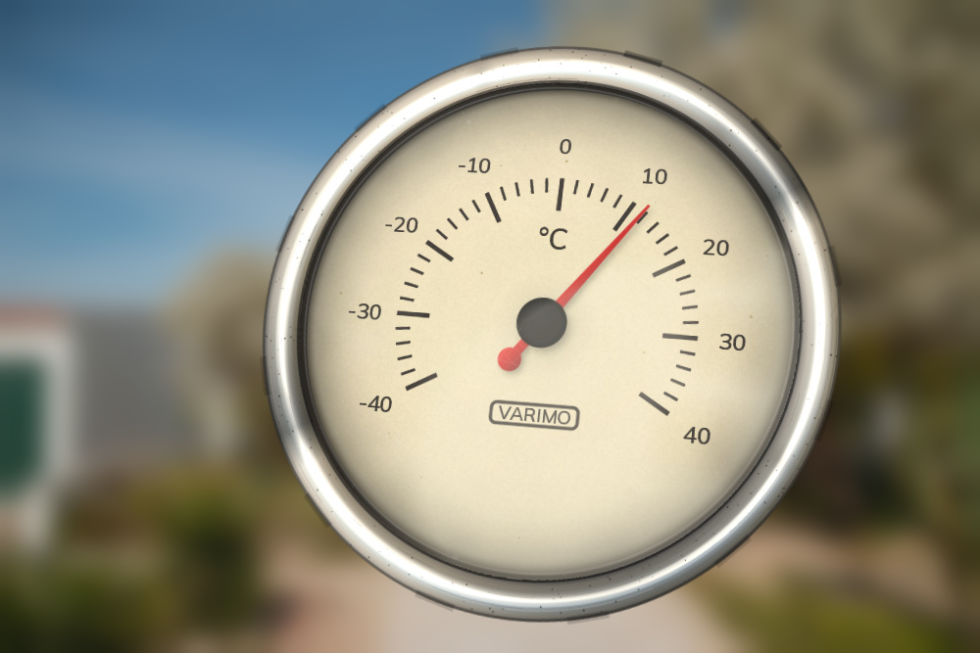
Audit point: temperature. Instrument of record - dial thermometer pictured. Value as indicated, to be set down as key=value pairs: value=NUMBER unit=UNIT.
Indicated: value=12 unit=°C
